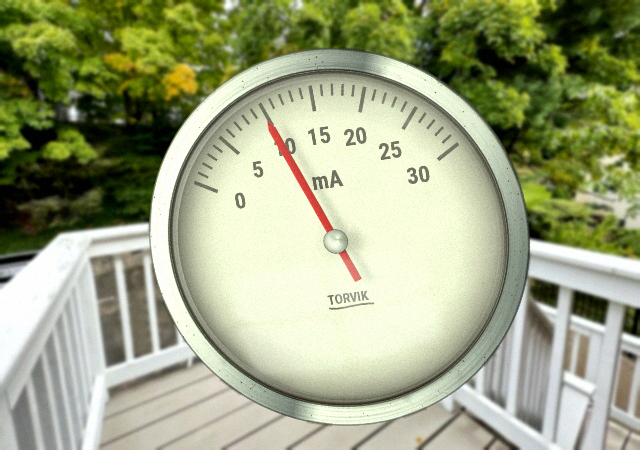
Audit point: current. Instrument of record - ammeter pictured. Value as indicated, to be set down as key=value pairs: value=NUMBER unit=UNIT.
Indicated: value=10 unit=mA
